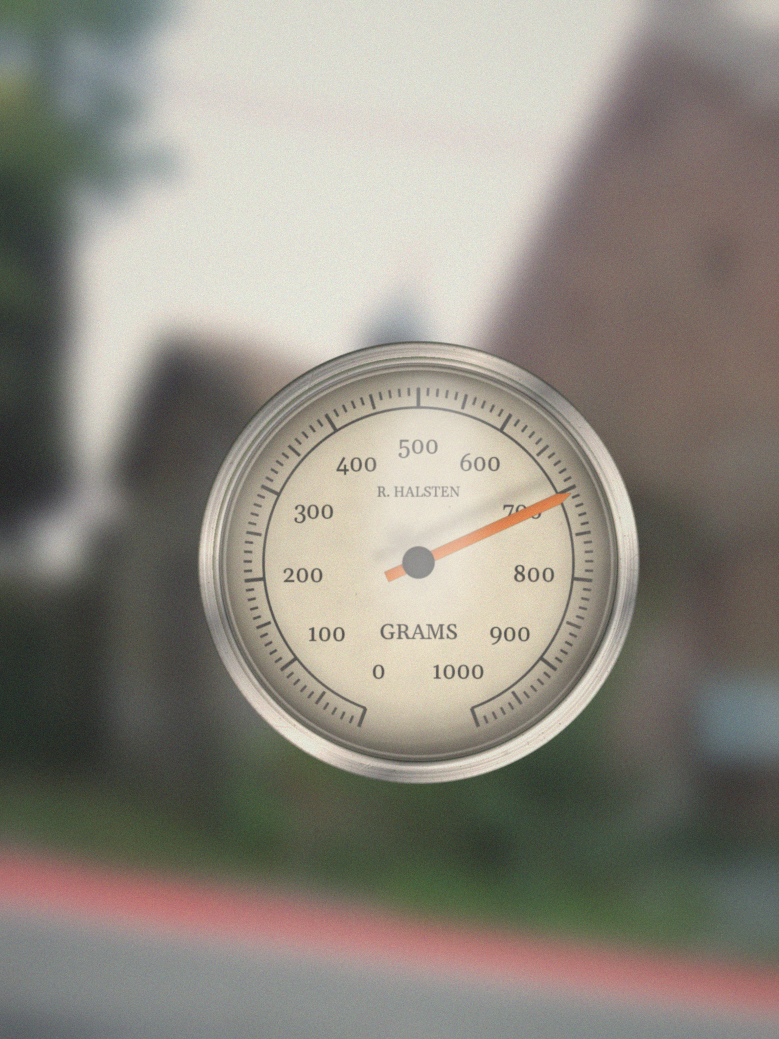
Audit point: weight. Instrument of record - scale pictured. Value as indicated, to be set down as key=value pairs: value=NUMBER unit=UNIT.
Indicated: value=705 unit=g
